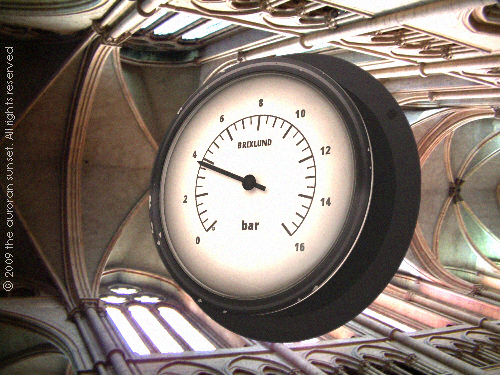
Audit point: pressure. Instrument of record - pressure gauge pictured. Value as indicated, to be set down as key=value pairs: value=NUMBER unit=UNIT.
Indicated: value=3.75 unit=bar
